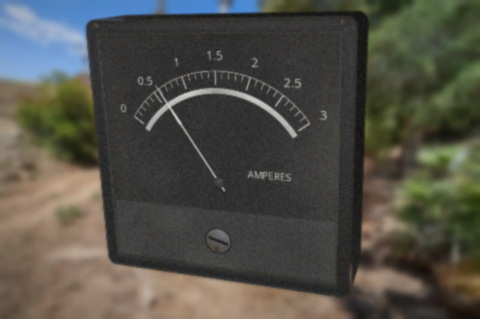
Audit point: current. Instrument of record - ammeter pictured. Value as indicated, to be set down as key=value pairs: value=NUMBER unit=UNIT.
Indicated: value=0.6 unit=A
